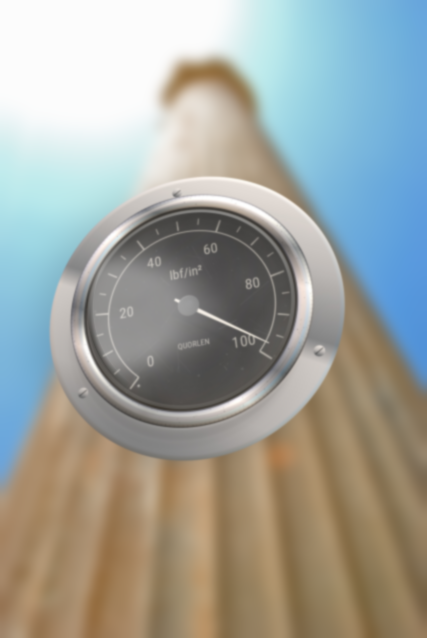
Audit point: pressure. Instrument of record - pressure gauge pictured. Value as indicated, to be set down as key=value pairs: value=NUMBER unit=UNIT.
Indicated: value=97.5 unit=psi
